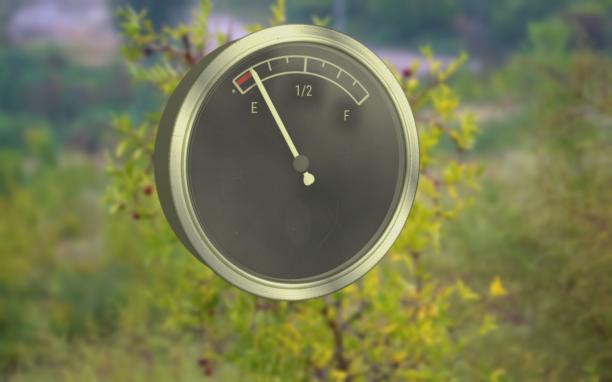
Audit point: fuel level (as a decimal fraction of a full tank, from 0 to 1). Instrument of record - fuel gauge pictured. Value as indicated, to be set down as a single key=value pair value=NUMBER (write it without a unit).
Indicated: value=0.125
